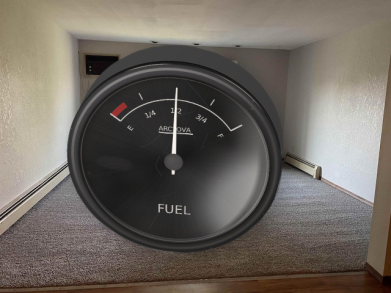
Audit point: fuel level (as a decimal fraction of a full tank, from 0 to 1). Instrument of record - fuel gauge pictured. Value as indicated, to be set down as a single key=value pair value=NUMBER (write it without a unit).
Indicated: value=0.5
